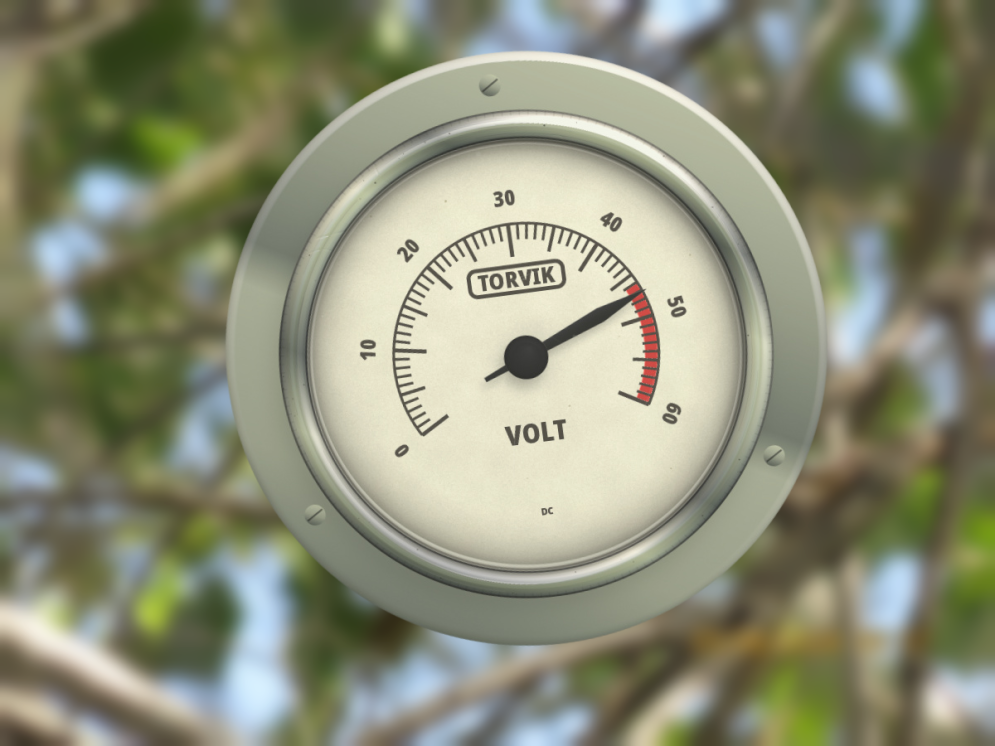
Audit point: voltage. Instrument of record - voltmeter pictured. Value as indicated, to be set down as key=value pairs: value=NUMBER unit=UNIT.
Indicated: value=47 unit=V
